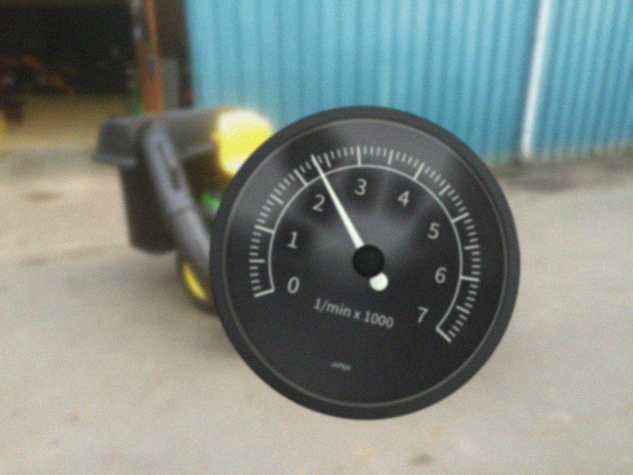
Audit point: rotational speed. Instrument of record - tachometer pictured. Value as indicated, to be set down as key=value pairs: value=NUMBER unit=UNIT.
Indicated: value=2300 unit=rpm
